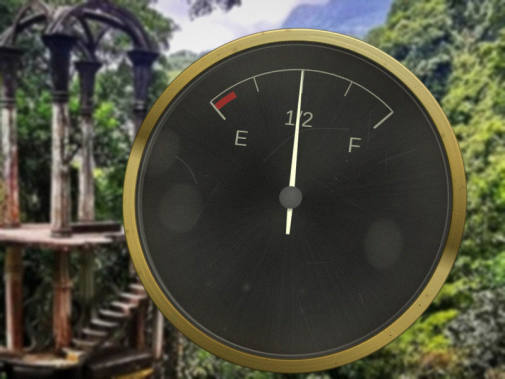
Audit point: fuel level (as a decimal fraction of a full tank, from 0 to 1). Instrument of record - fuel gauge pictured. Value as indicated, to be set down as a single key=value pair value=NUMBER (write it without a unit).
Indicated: value=0.5
